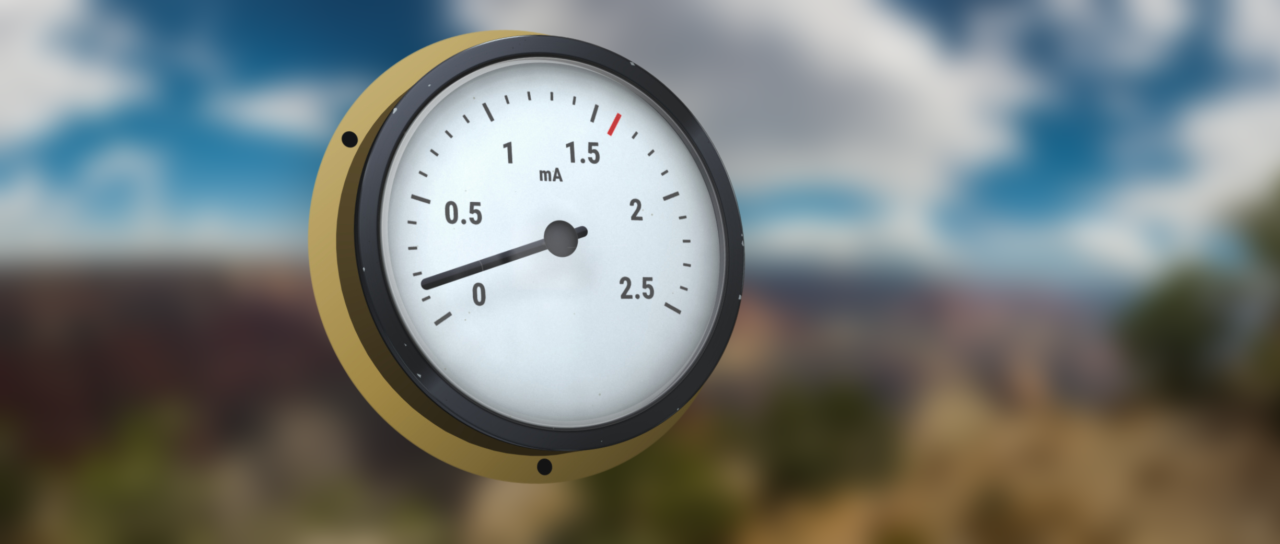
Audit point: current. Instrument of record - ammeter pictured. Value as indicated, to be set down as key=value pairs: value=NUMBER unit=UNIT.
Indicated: value=0.15 unit=mA
